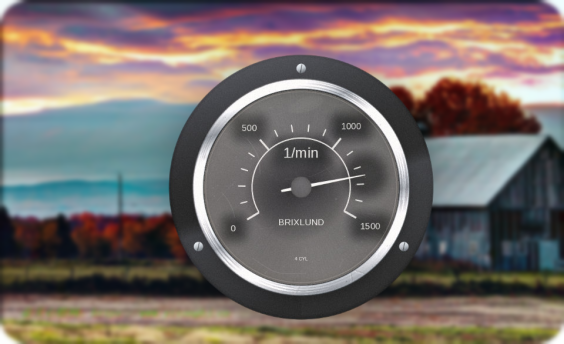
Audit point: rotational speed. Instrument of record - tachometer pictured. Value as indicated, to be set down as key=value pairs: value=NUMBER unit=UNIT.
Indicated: value=1250 unit=rpm
